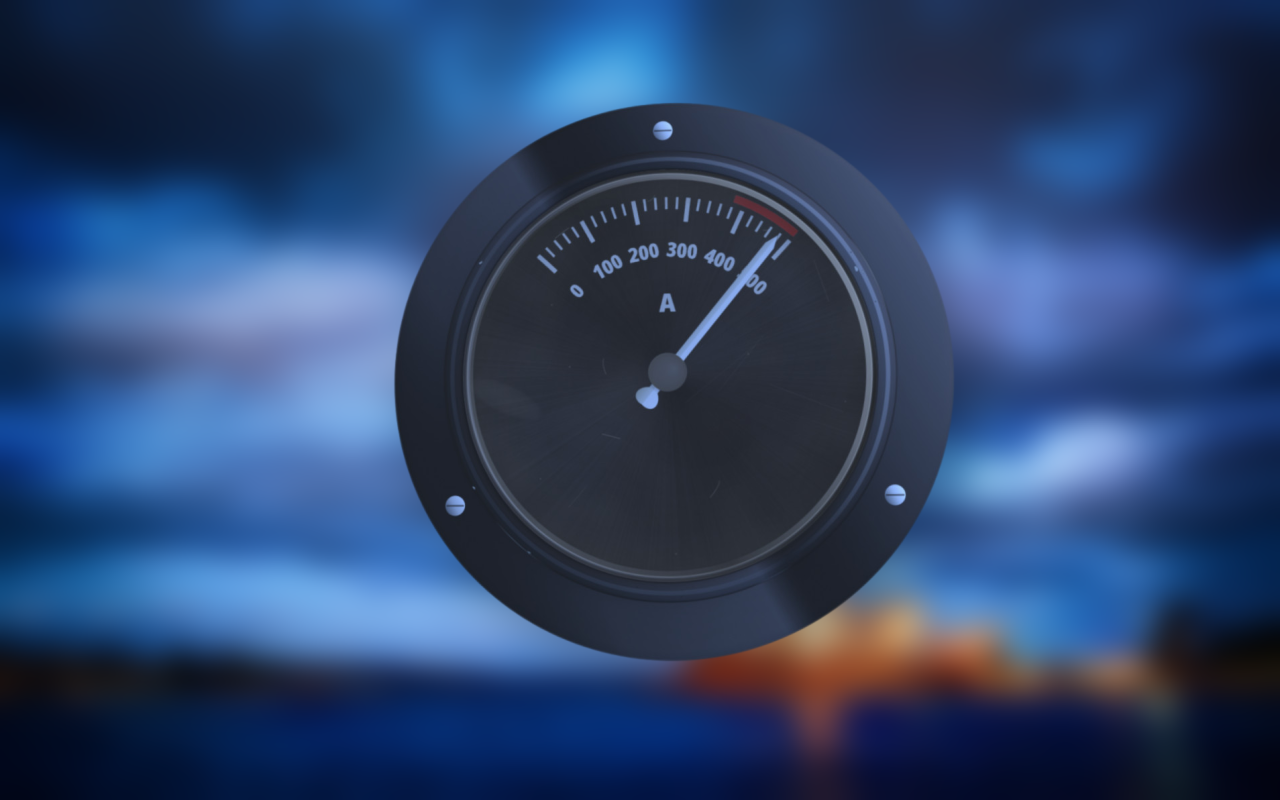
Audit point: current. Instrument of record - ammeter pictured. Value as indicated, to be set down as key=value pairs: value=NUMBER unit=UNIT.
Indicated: value=480 unit=A
